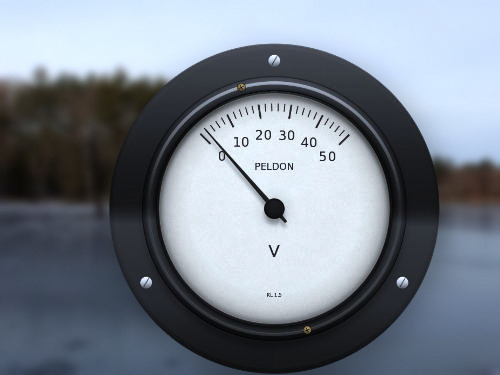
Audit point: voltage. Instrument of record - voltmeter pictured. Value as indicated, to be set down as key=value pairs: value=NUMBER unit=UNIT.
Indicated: value=2 unit=V
